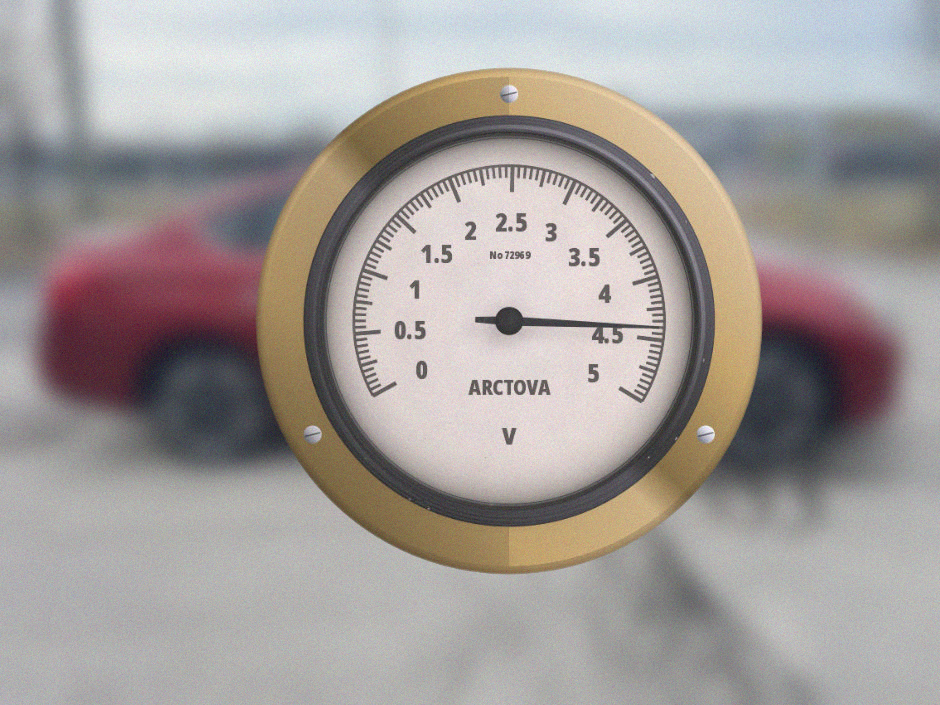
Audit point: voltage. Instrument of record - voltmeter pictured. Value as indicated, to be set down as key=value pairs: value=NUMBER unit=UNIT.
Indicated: value=4.4 unit=V
